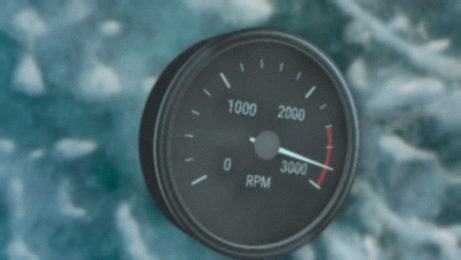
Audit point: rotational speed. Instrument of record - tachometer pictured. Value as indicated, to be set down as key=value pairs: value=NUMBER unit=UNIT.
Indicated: value=2800 unit=rpm
